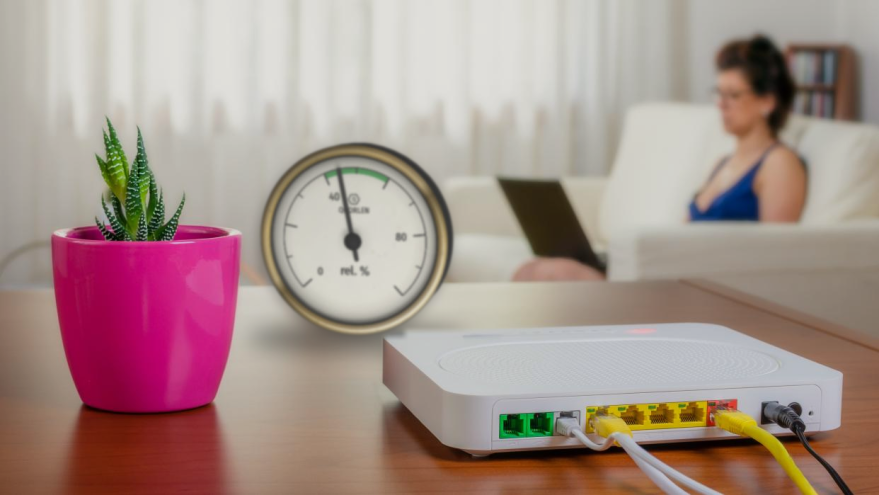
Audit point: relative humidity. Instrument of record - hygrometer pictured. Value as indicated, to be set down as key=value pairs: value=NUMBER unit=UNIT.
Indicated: value=45 unit=%
